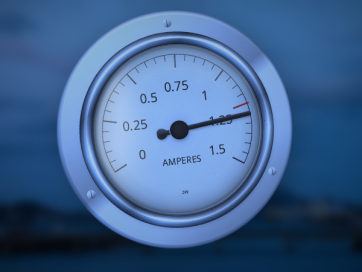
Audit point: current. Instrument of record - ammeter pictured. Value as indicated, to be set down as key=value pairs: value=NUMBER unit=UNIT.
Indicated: value=1.25 unit=A
